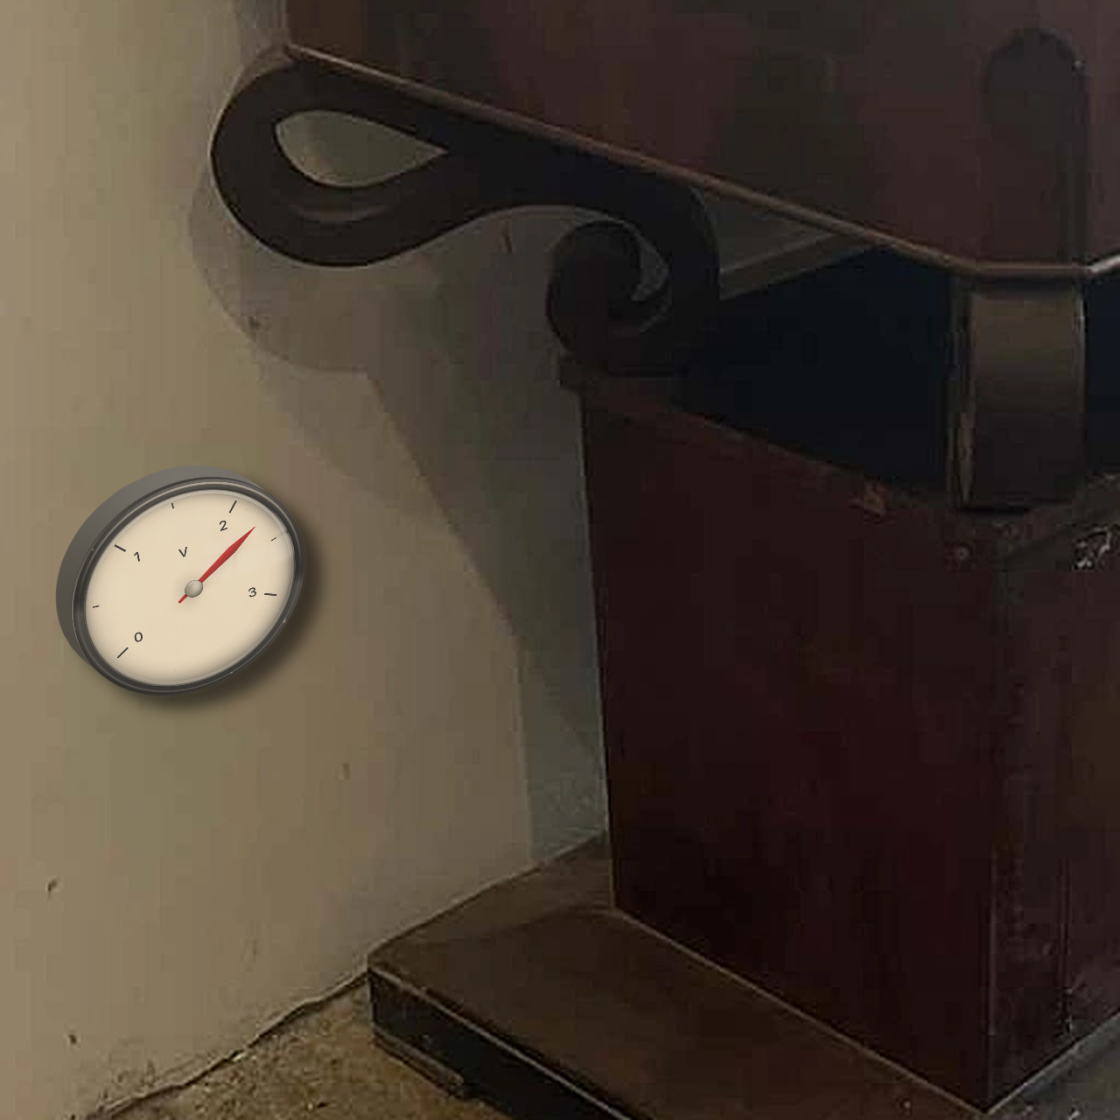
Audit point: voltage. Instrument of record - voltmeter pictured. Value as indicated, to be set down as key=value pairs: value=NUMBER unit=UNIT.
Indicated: value=2.25 unit=V
